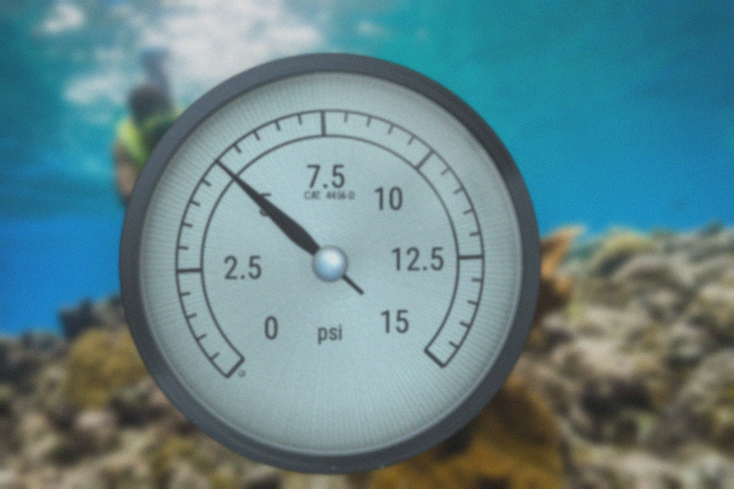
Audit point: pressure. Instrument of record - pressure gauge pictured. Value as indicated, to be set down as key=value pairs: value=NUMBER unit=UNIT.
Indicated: value=5 unit=psi
